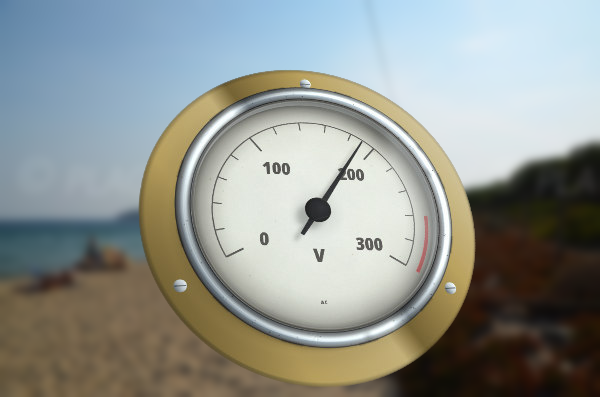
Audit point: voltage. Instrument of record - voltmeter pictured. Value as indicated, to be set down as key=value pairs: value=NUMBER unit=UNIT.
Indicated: value=190 unit=V
